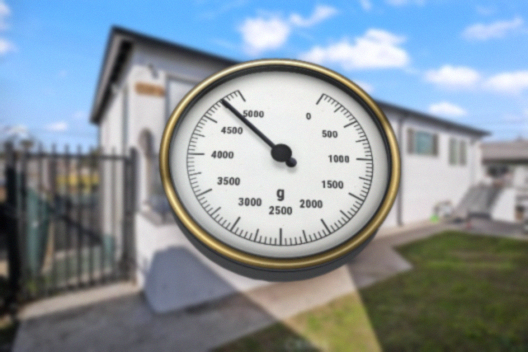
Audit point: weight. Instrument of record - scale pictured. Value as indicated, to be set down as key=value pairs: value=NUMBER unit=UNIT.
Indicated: value=4750 unit=g
